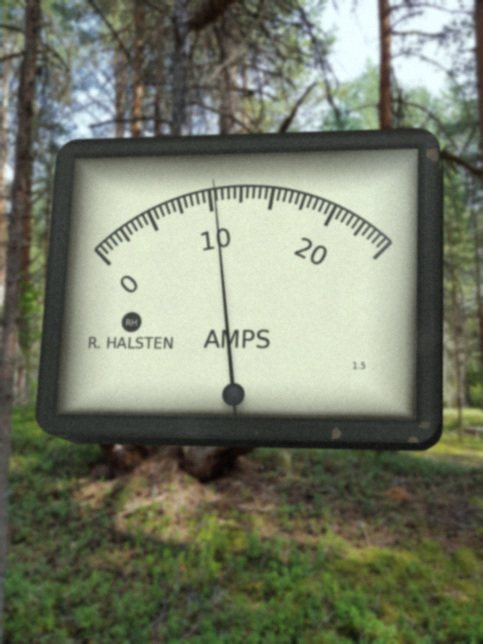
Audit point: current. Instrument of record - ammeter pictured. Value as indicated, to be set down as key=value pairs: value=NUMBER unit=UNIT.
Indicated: value=10.5 unit=A
